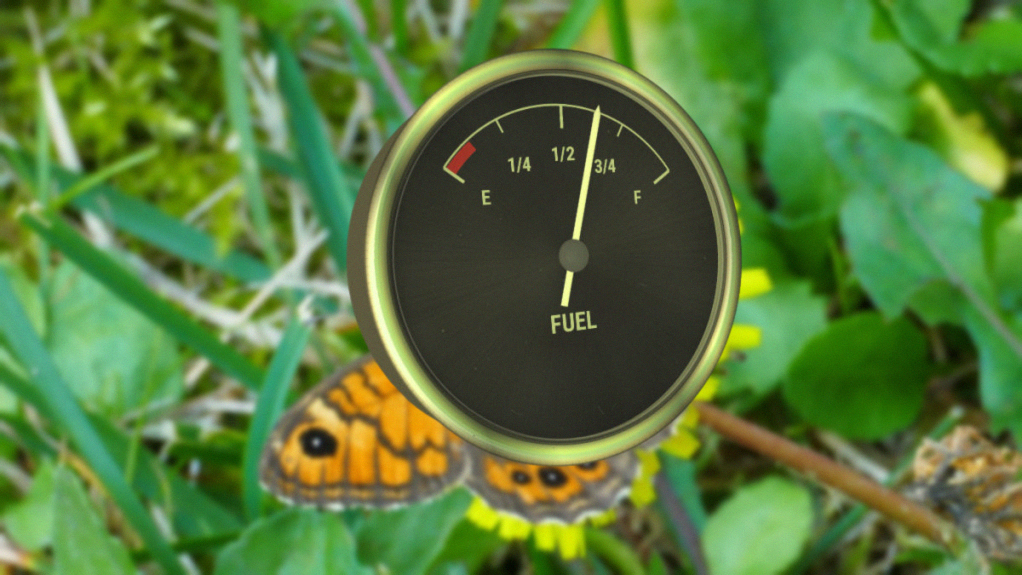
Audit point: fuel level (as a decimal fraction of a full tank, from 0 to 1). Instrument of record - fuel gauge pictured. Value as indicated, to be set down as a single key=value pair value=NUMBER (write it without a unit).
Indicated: value=0.625
